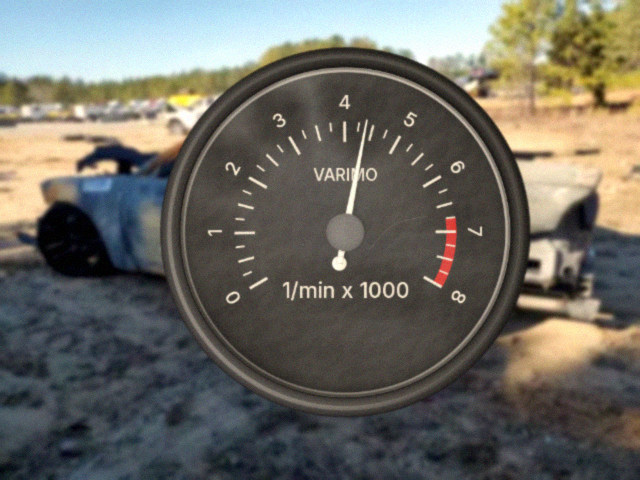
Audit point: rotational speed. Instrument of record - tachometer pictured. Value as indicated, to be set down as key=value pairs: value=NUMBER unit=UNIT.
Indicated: value=4375 unit=rpm
